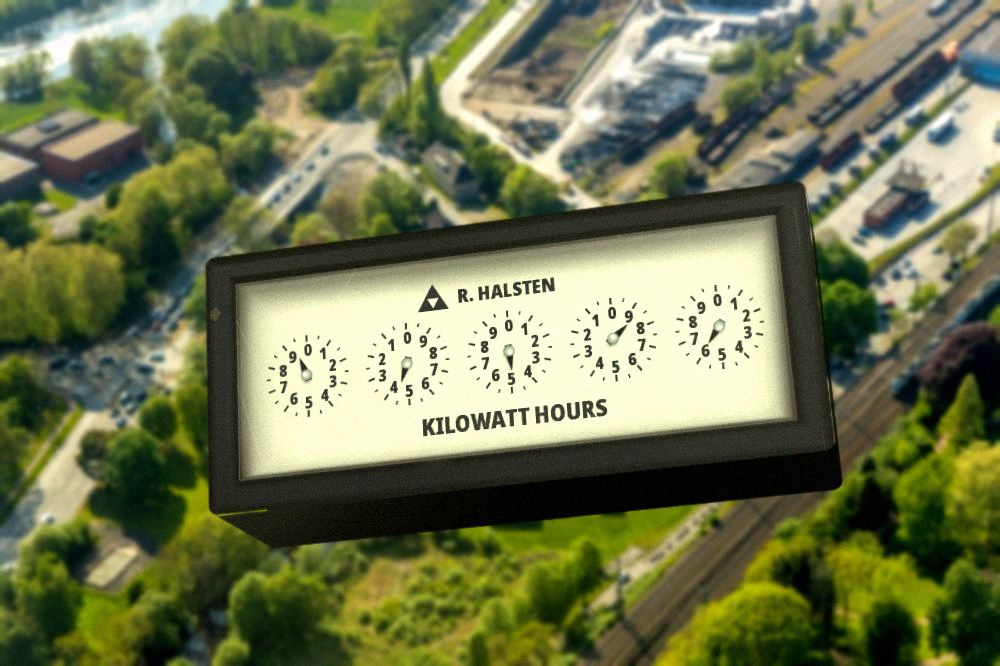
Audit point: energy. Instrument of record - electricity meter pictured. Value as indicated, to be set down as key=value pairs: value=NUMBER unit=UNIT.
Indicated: value=94486 unit=kWh
